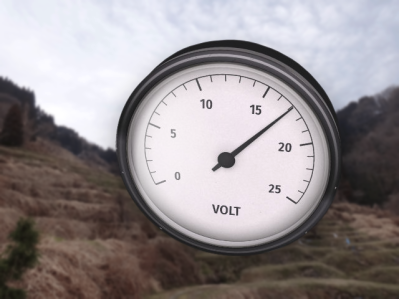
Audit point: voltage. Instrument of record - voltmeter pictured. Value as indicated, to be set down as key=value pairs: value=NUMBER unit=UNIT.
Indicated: value=17 unit=V
